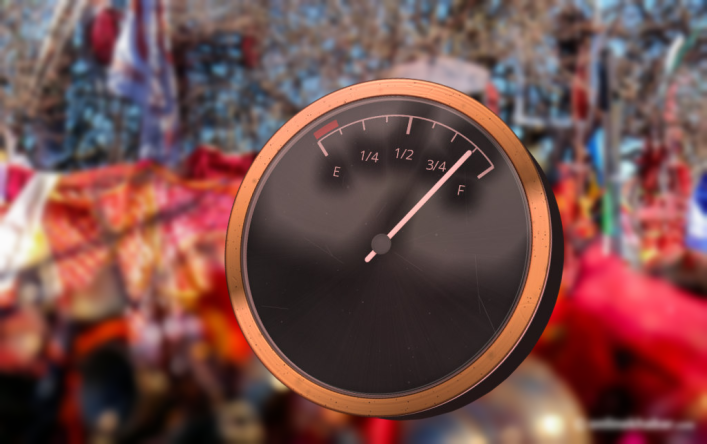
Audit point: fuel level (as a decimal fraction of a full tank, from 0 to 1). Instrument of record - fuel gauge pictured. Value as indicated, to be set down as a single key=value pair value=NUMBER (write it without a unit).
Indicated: value=0.875
